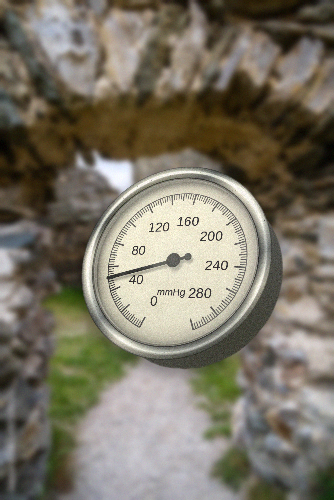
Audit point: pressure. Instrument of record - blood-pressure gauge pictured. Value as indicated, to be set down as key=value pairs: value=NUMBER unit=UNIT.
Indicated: value=50 unit=mmHg
